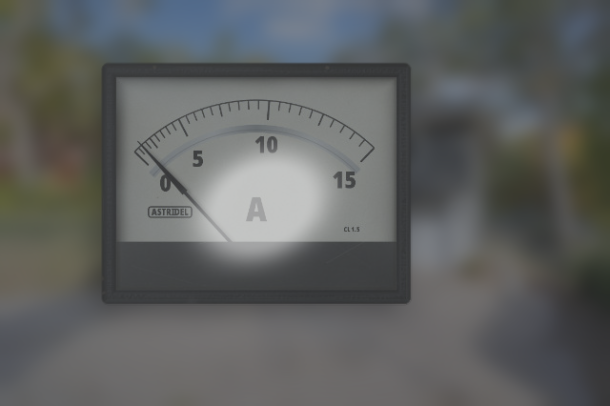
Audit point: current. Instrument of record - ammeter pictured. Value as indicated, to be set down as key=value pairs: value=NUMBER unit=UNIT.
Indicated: value=1.5 unit=A
